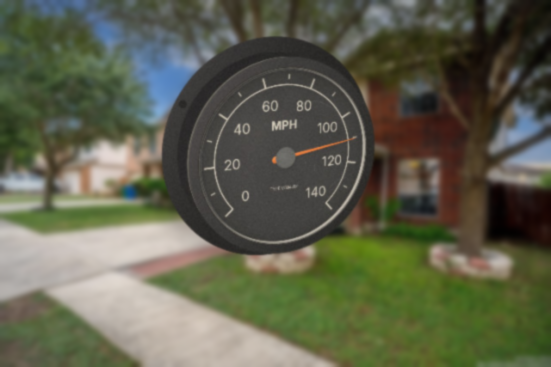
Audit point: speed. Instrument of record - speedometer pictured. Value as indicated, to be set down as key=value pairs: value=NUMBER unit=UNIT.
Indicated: value=110 unit=mph
